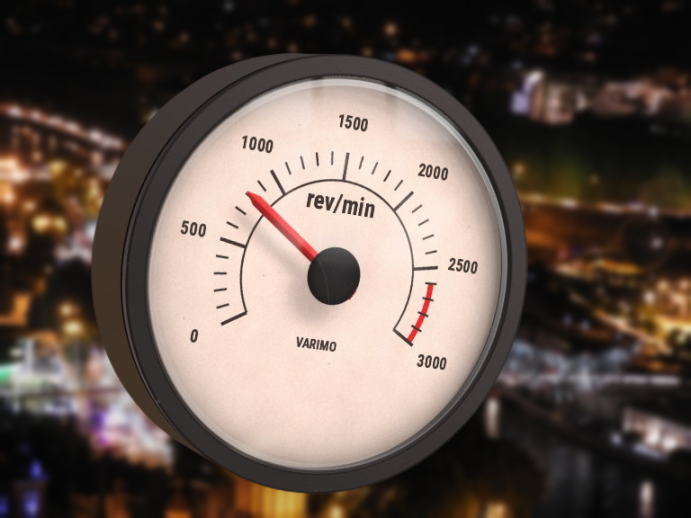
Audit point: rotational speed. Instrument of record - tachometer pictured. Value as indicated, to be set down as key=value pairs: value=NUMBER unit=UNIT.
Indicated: value=800 unit=rpm
